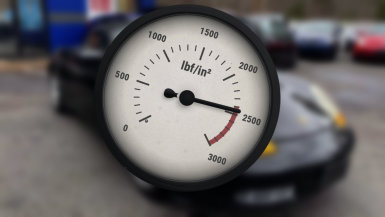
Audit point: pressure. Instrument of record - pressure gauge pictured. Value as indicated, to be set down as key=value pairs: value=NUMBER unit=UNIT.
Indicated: value=2450 unit=psi
